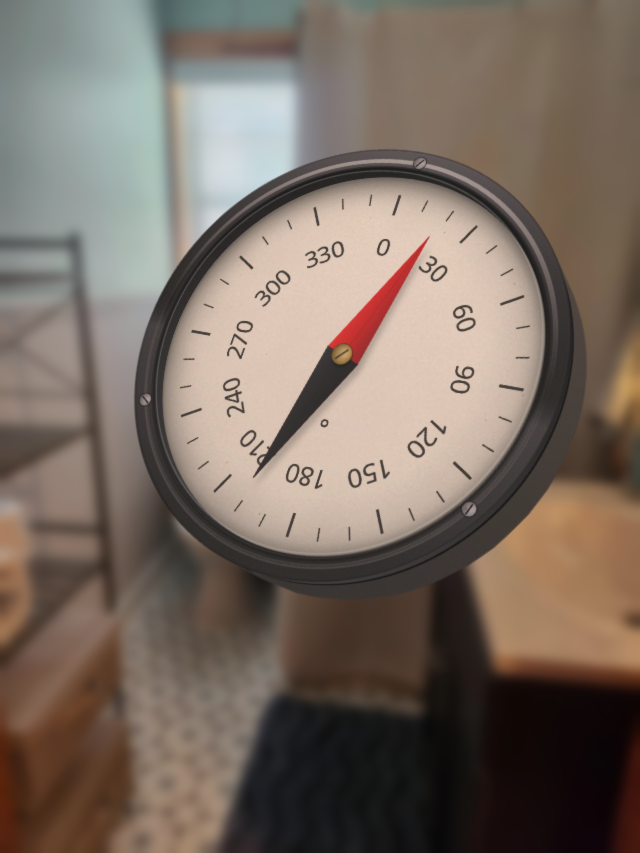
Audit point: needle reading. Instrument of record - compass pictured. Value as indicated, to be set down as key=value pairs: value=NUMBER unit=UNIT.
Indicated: value=20 unit=°
